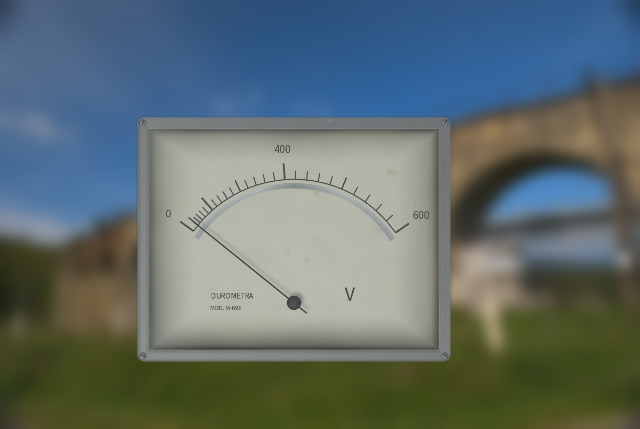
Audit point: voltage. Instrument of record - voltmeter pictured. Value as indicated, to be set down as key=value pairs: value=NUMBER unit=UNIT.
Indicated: value=100 unit=V
